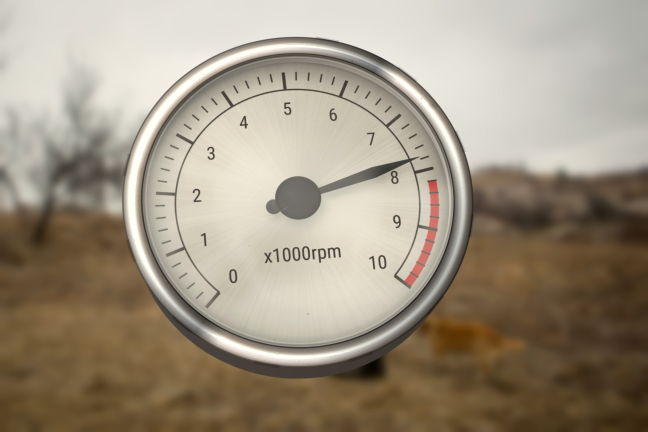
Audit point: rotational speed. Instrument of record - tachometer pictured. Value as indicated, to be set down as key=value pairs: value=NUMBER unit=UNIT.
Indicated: value=7800 unit=rpm
